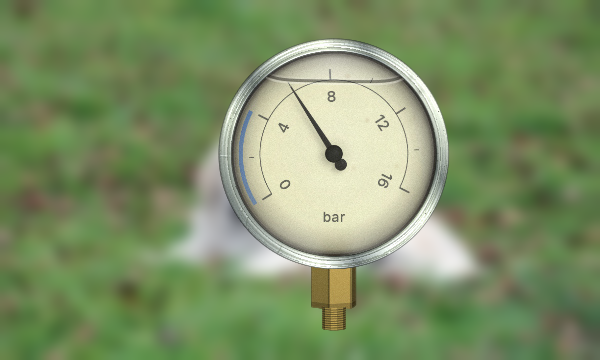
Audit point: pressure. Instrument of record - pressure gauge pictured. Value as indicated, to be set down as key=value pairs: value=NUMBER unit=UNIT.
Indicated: value=6 unit=bar
